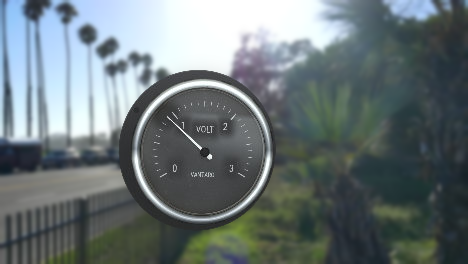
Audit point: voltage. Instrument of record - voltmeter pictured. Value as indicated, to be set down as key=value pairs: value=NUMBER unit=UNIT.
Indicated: value=0.9 unit=V
